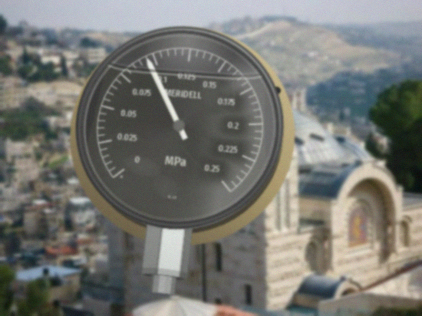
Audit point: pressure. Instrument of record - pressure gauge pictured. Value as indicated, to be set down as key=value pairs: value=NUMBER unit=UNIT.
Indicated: value=0.095 unit=MPa
